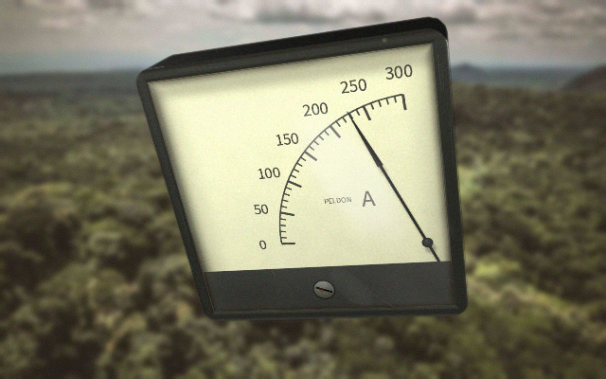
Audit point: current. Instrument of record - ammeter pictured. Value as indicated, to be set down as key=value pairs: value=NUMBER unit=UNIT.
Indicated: value=230 unit=A
